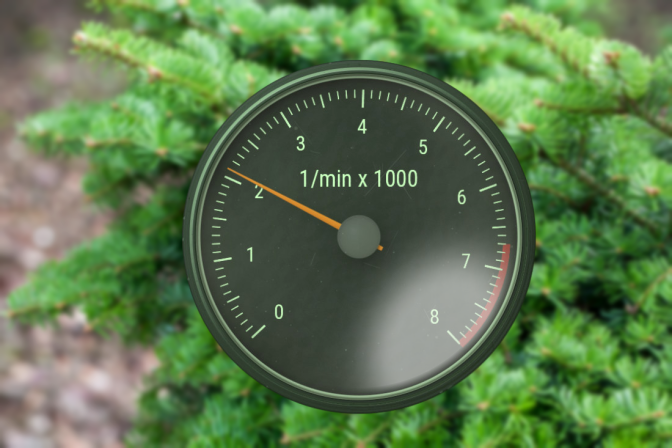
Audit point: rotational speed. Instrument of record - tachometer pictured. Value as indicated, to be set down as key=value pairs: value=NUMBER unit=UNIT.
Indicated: value=2100 unit=rpm
